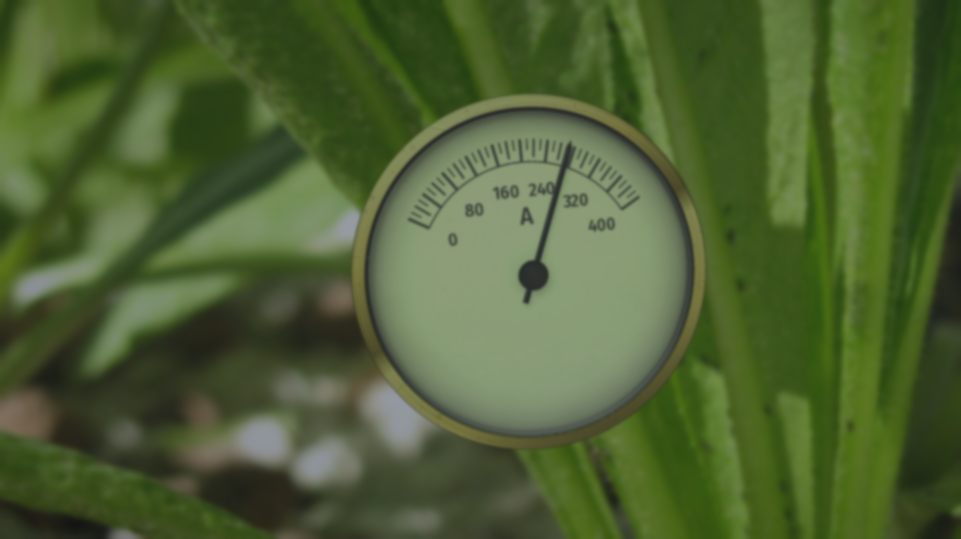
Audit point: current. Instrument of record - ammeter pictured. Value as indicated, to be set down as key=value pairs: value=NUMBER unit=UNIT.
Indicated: value=270 unit=A
